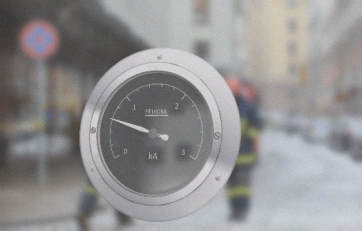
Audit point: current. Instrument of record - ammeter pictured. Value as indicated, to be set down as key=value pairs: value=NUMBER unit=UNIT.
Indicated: value=0.6 unit=kA
